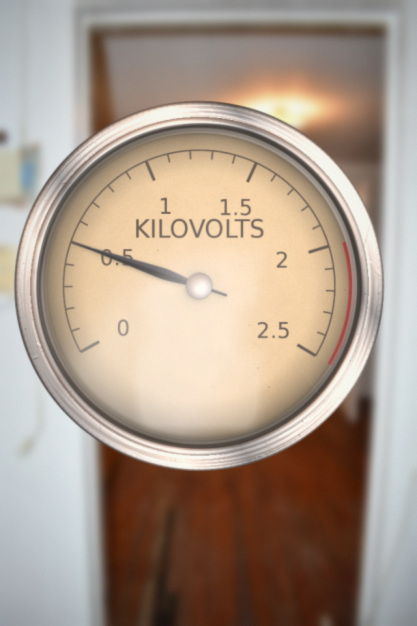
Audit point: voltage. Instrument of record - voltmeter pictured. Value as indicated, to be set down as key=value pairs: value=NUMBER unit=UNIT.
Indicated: value=0.5 unit=kV
